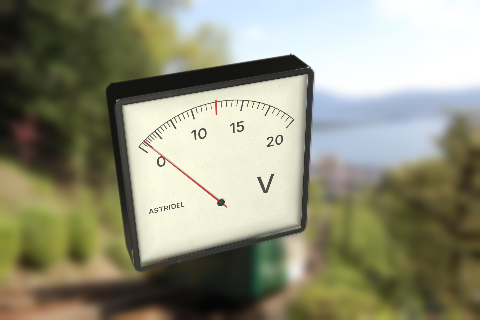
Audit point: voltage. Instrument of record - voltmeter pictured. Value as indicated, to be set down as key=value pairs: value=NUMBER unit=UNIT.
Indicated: value=2.5 unit=V
